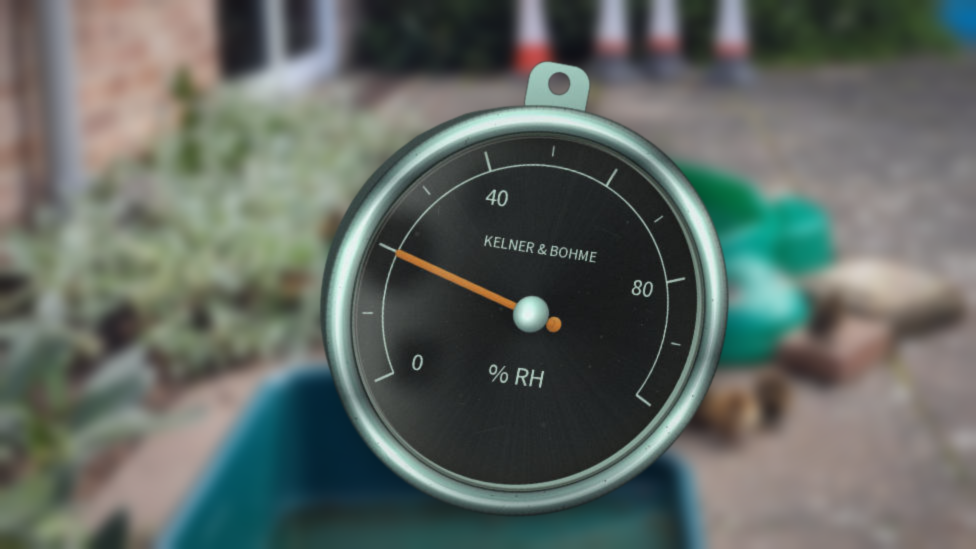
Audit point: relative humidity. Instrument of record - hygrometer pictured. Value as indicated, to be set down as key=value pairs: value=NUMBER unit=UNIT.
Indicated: value=20 unit=%
